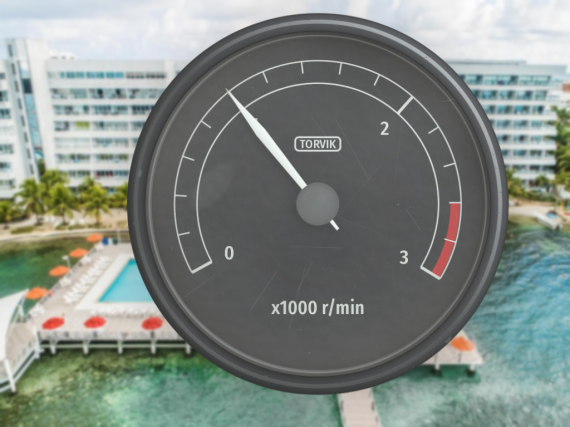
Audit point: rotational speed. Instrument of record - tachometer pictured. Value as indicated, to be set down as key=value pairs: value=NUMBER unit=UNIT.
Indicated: value=1000 unit=rpm
